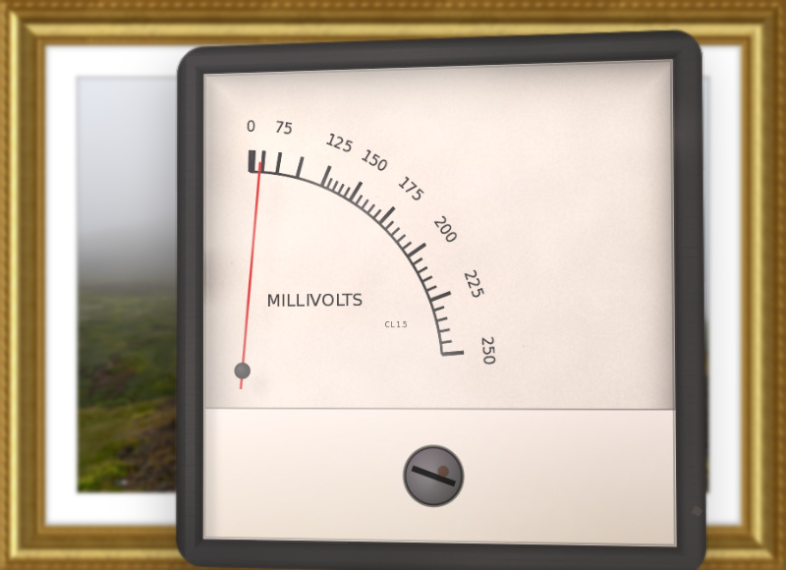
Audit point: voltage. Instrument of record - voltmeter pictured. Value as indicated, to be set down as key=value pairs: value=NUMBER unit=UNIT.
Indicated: value=50 unit=mV
